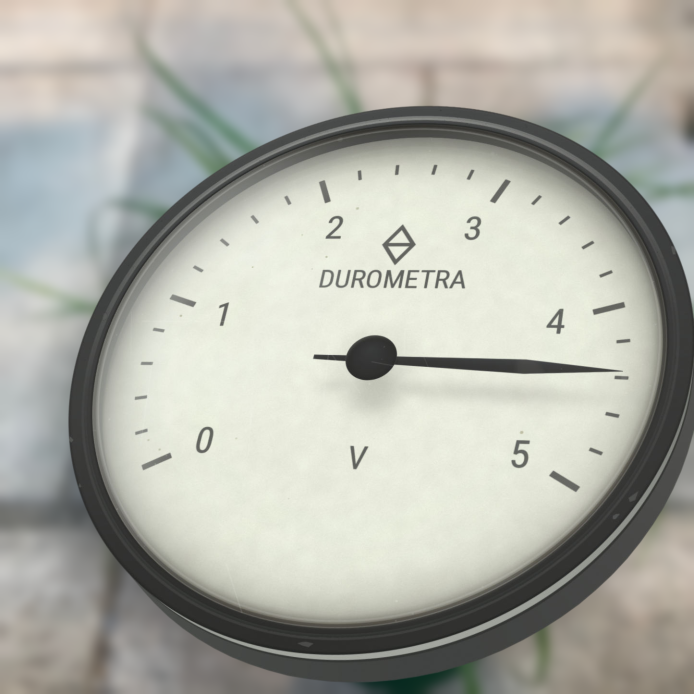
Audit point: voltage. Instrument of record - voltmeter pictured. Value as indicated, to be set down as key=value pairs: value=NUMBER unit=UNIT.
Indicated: value=4.4 unit=V
